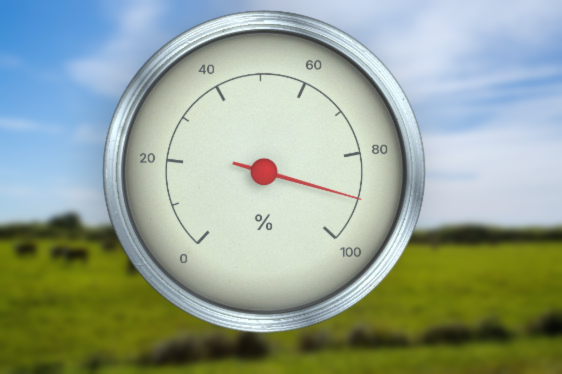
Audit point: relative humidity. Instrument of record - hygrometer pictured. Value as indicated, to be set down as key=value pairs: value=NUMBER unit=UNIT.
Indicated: value=90 unit=%
